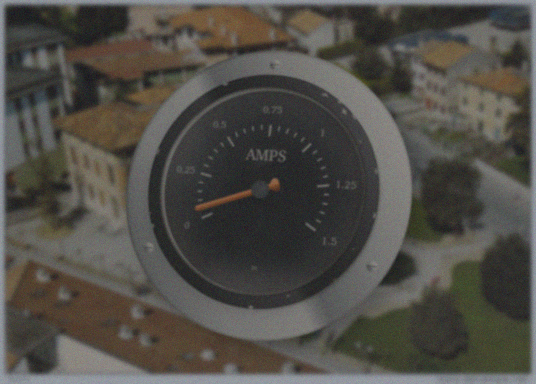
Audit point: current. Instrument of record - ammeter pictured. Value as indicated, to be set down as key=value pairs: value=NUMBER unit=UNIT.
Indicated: value=0.05 unit=A
